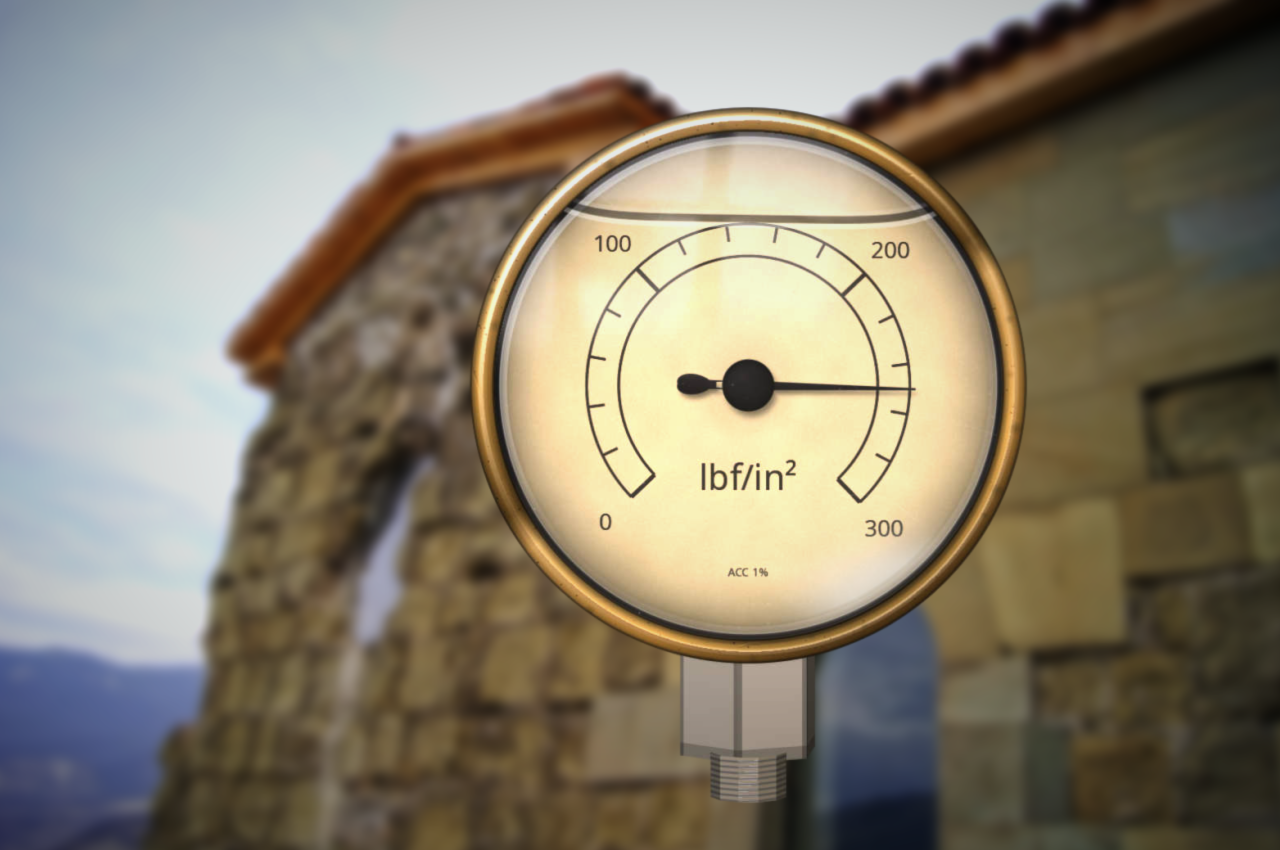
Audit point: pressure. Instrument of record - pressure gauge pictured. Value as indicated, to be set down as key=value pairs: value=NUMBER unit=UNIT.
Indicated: value=250 unit=psi
